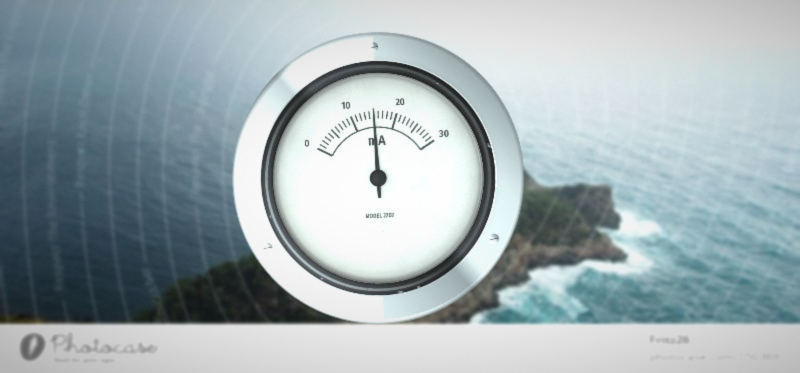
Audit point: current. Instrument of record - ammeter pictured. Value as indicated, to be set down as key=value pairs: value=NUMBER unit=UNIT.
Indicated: value=15 unit=mA
